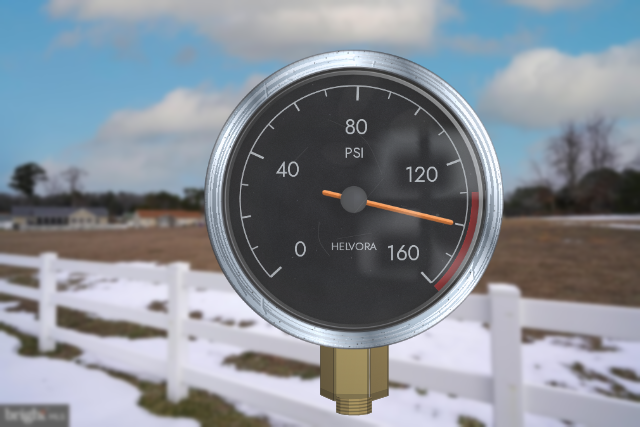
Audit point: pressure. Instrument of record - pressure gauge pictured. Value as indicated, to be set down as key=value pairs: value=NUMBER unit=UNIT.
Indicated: value=140 unit=psi
